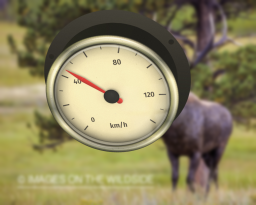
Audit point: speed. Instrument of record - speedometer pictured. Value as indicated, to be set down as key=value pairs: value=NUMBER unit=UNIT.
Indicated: value=45 unit=km/h
